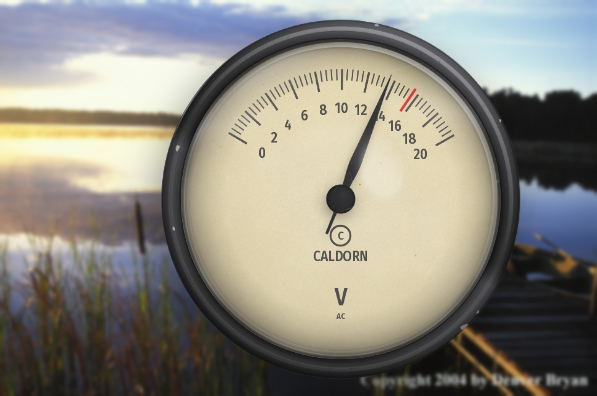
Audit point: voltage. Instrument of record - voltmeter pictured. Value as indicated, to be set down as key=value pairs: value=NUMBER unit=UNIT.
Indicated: value=13.6 unit=V
